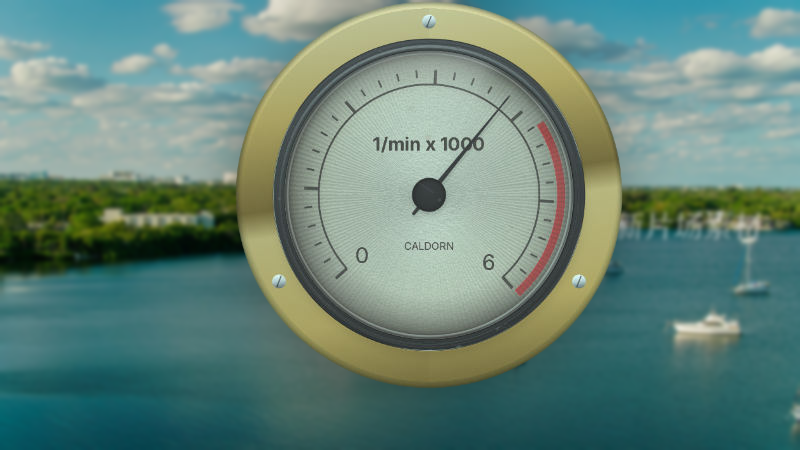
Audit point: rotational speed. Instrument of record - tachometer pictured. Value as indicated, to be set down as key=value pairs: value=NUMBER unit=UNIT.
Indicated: value=3800 unit=rpm
